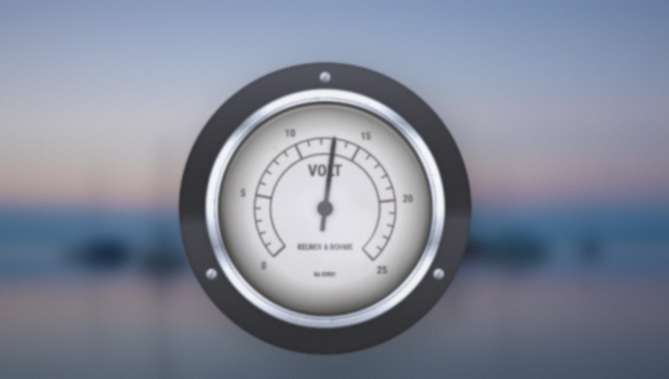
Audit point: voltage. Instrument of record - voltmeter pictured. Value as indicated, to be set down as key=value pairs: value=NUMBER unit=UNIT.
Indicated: value=13 unit=V
